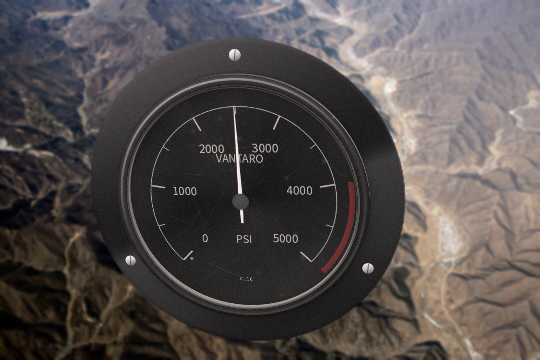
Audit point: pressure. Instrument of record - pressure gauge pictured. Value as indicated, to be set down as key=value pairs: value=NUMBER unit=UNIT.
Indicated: value=2500 unit=psi
